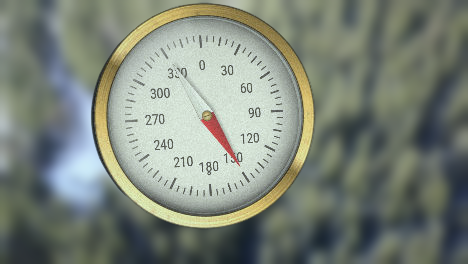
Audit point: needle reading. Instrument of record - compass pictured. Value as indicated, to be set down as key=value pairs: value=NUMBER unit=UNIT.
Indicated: value=150 unit=°
